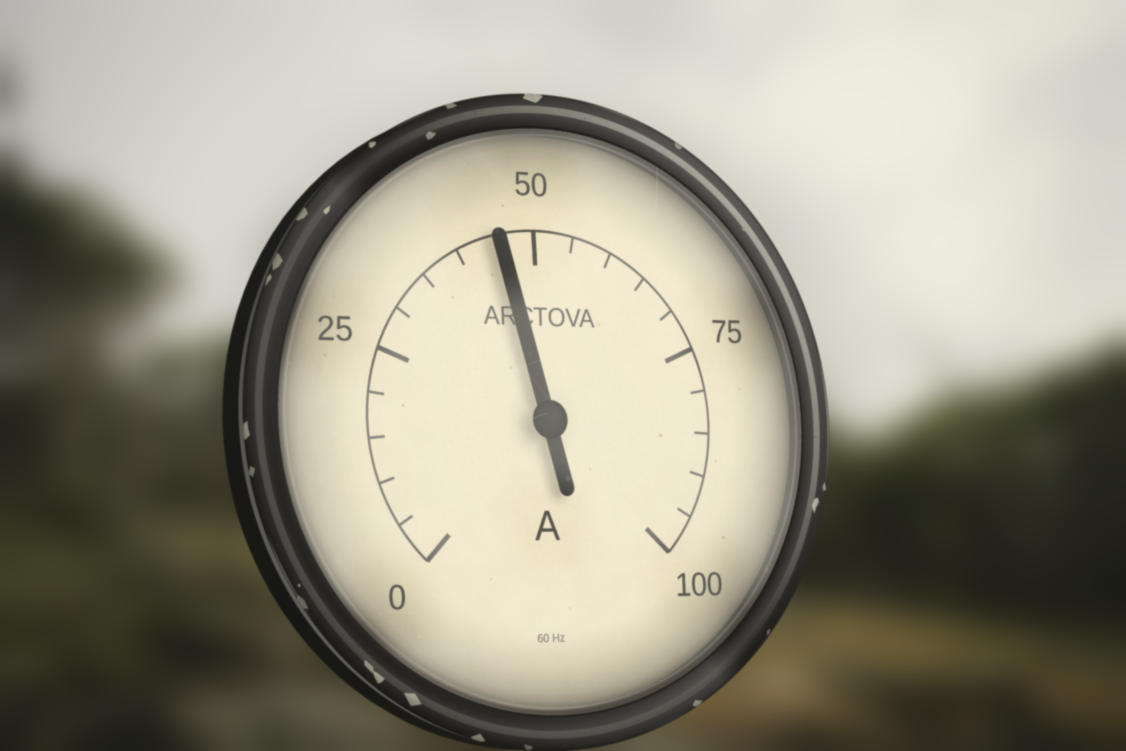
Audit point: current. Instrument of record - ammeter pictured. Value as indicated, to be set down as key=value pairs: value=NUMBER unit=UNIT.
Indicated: value=45 unit=A
